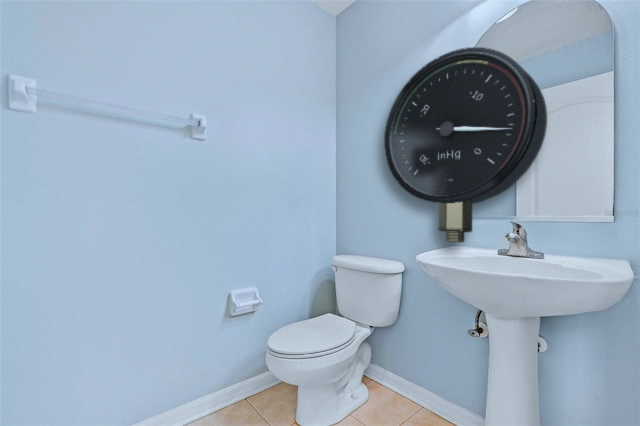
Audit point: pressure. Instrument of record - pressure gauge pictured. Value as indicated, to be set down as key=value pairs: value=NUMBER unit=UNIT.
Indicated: value=-3.5 unit=inHg
